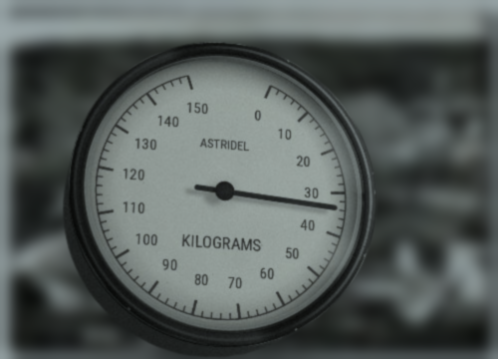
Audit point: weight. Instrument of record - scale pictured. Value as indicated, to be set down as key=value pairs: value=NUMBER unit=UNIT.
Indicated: value=34 unit=kg
